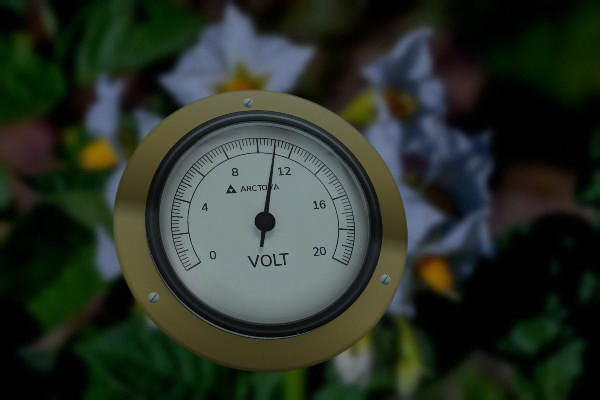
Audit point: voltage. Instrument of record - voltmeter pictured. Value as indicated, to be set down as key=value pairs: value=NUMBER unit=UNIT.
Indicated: value=11 unit=V
